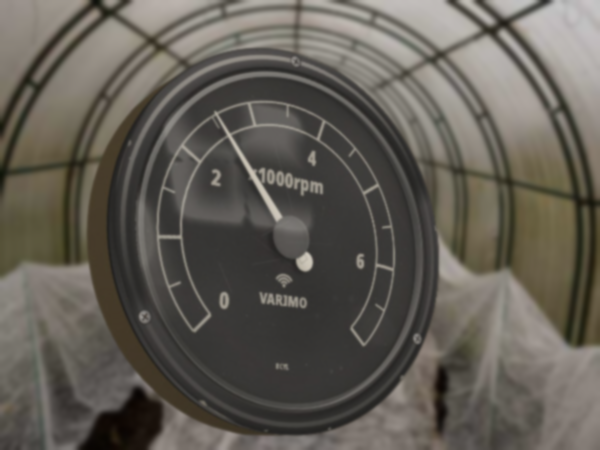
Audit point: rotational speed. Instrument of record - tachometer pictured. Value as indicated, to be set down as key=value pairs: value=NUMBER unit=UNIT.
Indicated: value=2500 unit=rpm
